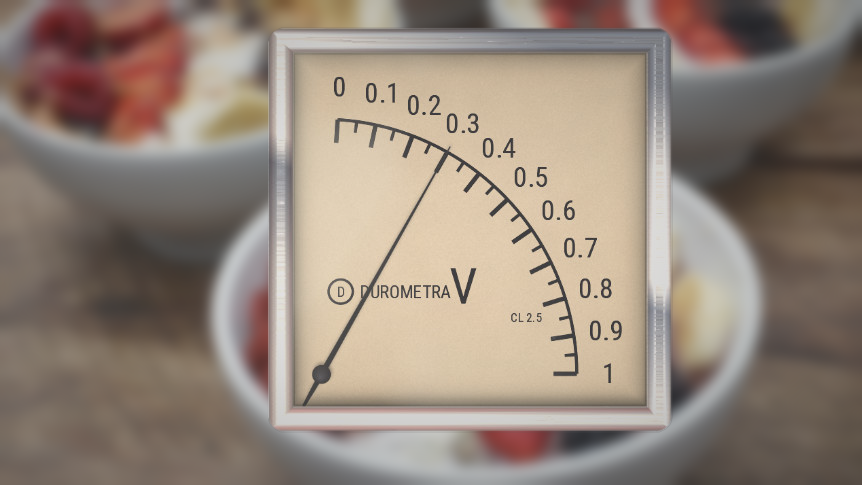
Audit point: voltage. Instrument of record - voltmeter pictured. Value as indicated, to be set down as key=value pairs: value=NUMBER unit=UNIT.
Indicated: value=0.3 unit=V
